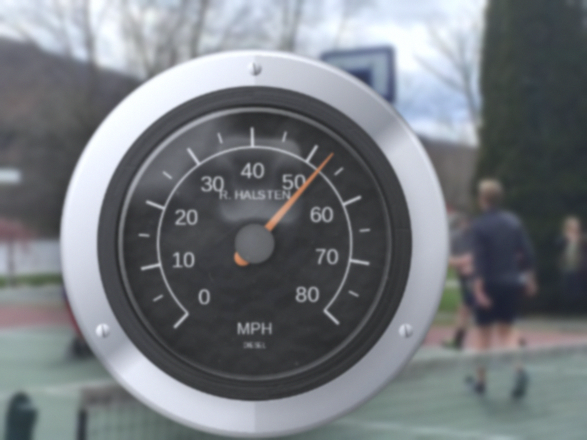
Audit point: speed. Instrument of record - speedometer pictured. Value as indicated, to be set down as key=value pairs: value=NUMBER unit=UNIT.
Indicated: value=52.5 unit=mph
